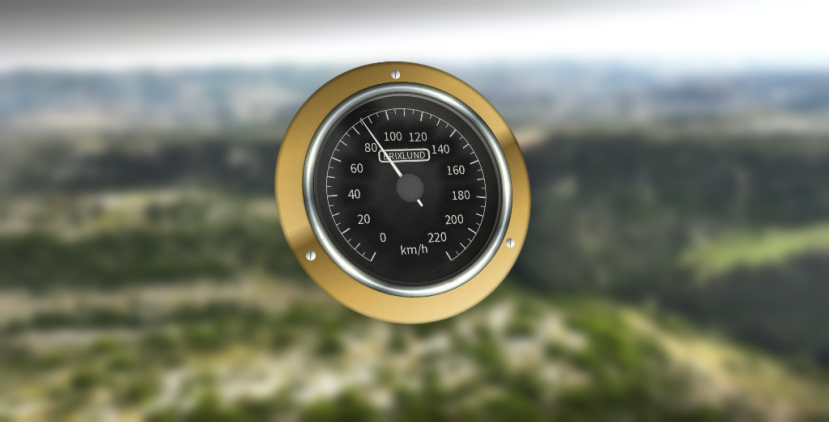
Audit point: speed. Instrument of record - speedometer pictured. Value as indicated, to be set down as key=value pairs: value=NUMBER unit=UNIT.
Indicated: value=85 unit=km/h
